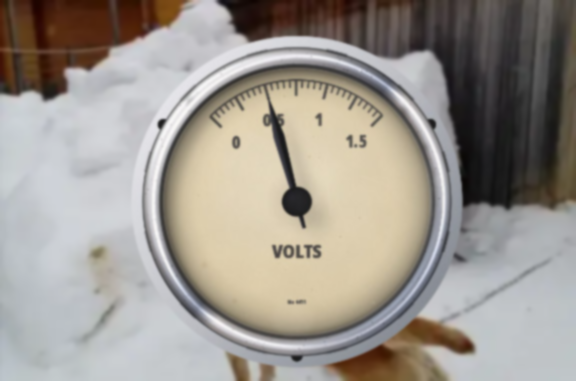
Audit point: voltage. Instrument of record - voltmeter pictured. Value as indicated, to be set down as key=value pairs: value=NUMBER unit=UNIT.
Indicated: value=0.5 unit=V
